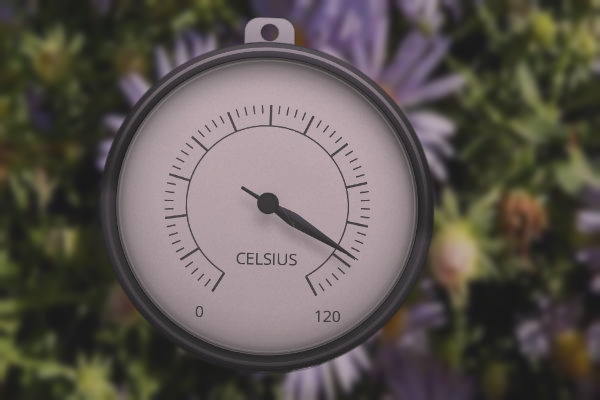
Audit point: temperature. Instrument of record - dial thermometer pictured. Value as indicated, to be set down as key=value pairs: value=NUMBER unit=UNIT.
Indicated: value=108 unit=°C
